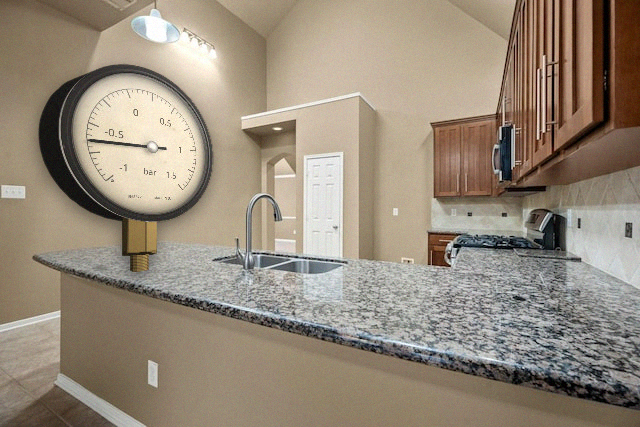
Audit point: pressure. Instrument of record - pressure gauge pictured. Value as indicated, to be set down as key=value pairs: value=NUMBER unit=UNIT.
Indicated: value=-0.65 unit=bar
